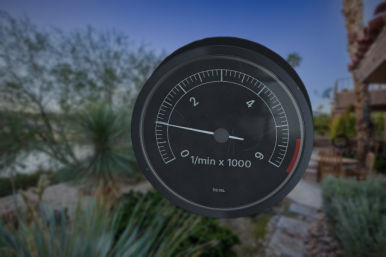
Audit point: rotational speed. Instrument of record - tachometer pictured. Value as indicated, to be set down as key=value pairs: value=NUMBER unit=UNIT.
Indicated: value=1000 unit=rpm
